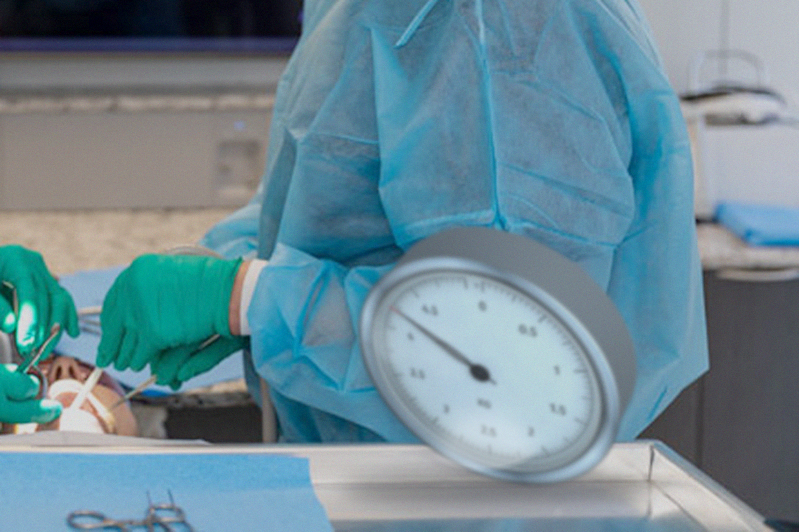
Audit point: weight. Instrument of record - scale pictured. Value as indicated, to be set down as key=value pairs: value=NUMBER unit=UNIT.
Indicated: value=4.25 unit=kg
